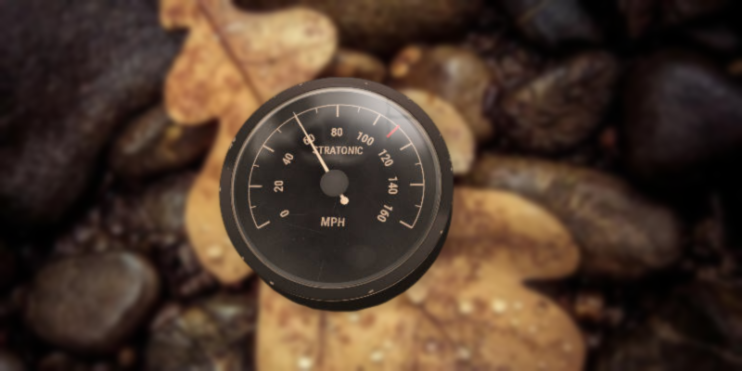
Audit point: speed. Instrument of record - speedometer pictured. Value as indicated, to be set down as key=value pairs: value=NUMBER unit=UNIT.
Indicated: value=60 unit=mph
